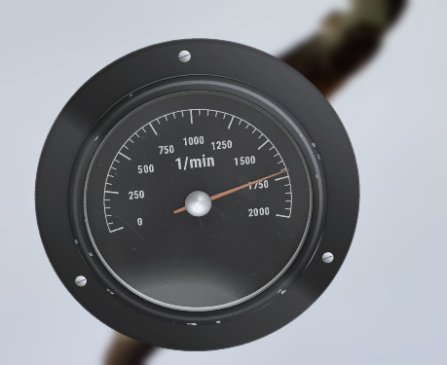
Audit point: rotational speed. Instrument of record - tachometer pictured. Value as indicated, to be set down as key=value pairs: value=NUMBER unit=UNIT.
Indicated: value=1700 unit=rpm
